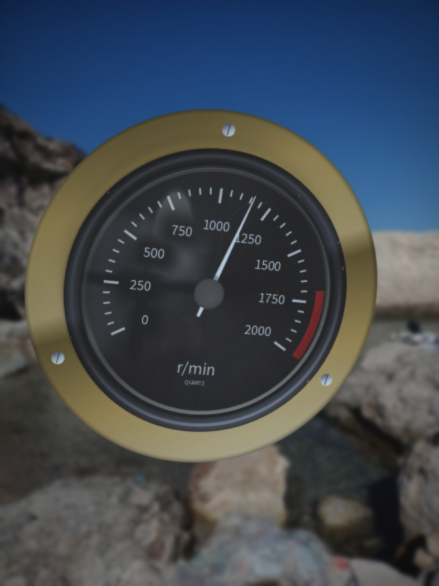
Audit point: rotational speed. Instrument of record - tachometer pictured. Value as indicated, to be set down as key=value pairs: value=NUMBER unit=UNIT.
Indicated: value=1150 unit=rpm
